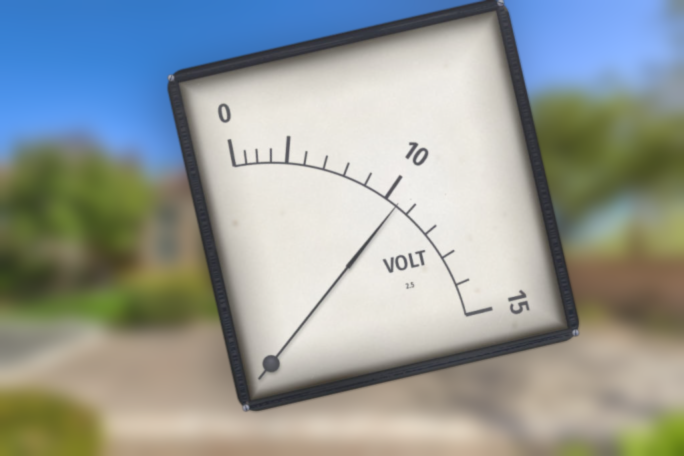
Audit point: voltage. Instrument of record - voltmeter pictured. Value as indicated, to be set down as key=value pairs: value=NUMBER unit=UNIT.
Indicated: value=10.5 unit=V
